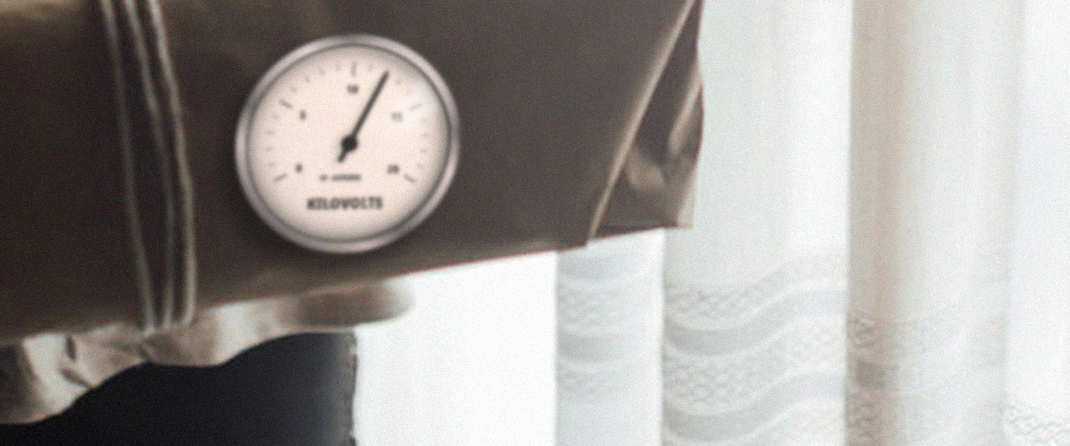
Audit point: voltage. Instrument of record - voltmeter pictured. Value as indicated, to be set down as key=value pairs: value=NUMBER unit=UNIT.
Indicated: value=12 unit=kV
